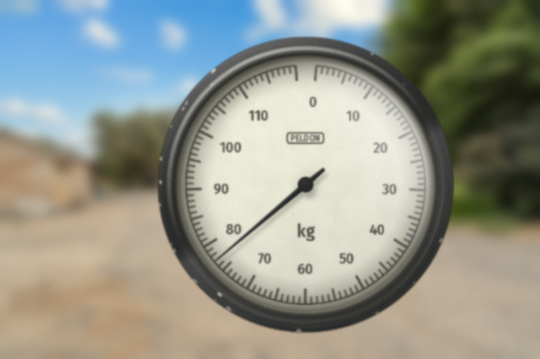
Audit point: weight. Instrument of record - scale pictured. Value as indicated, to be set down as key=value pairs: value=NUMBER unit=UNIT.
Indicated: value=77 unit=kg
